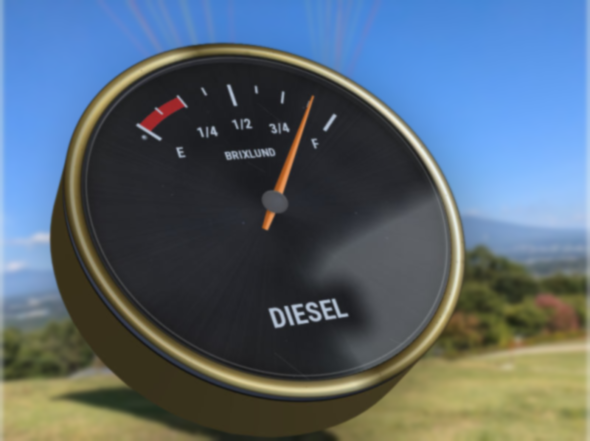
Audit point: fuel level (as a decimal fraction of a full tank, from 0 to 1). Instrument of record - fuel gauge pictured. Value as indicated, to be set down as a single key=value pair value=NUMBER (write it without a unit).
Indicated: value=0.875
